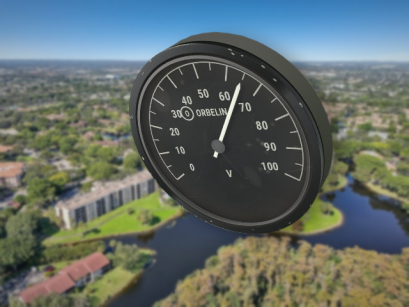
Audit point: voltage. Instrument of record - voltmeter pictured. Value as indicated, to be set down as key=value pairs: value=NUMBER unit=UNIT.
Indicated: value=65 unit=V
